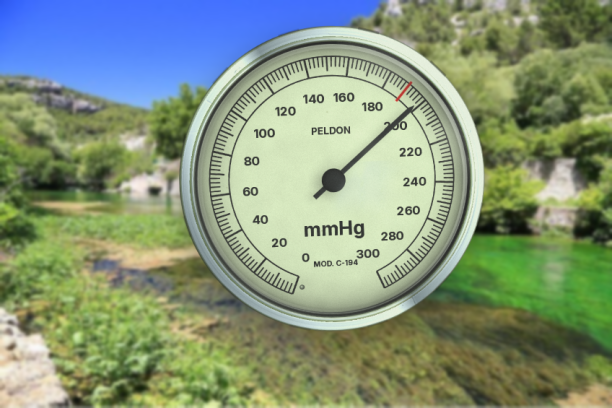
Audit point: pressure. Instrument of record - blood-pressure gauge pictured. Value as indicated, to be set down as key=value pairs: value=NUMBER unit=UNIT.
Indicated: value=198 unit=mmHg
